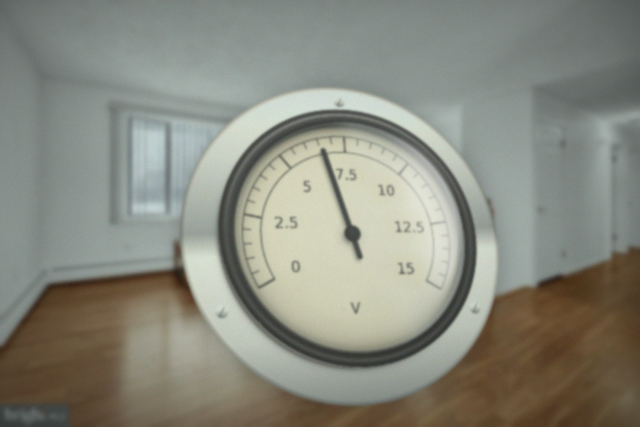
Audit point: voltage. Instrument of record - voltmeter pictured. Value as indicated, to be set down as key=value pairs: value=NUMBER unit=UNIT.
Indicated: value=6.5 unit=V
